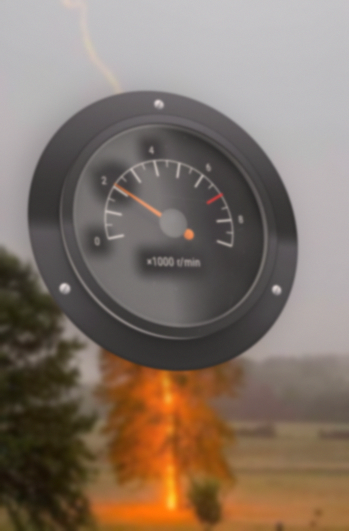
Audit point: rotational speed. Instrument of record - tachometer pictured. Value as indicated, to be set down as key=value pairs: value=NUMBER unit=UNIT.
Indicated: value=2000 unit=rpm
